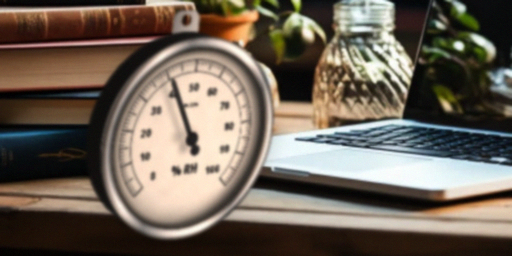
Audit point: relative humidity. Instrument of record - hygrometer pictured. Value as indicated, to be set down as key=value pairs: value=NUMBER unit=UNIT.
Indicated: value=40 unit=%
